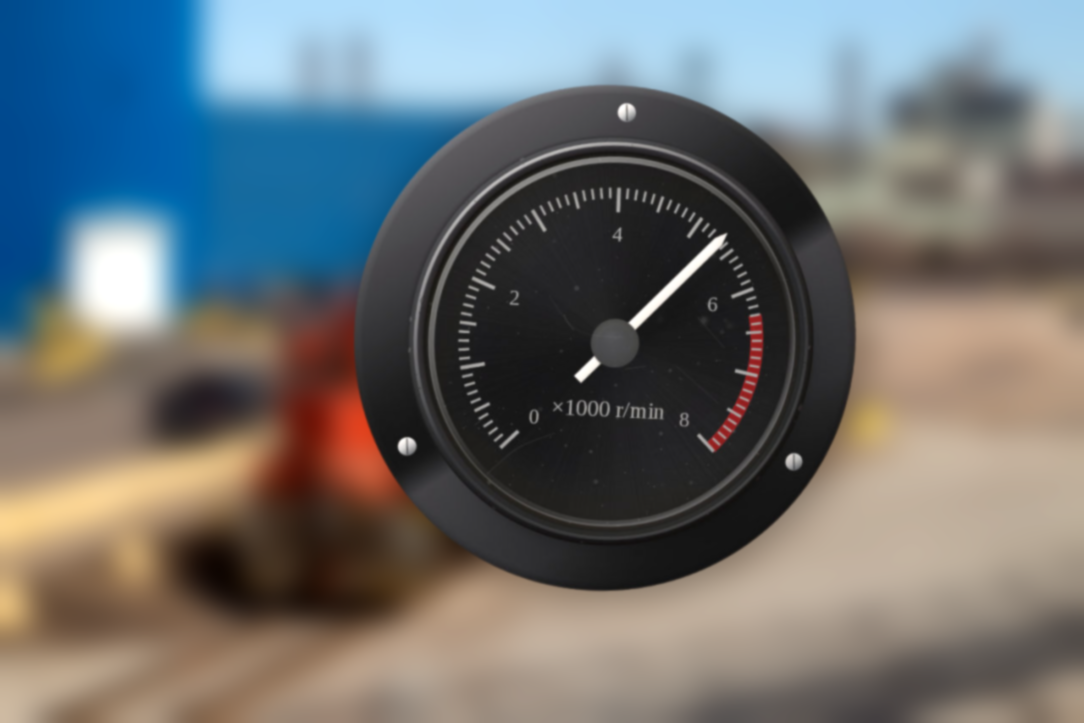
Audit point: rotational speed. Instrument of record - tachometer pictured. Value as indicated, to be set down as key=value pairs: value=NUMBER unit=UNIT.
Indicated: value=5300 unit=rpm
